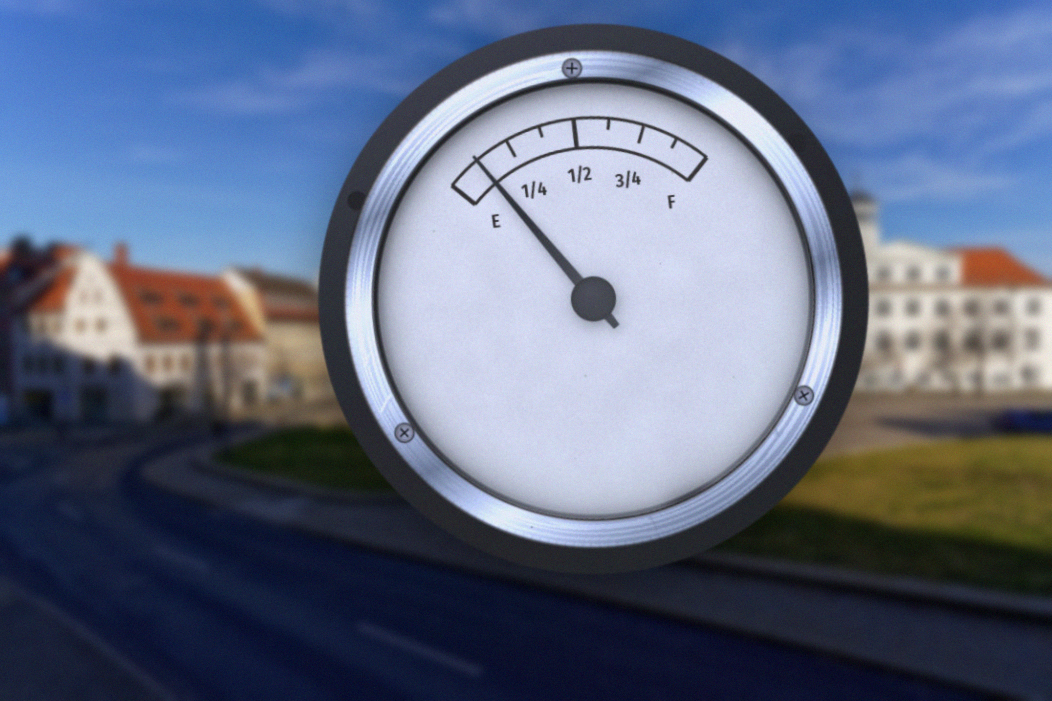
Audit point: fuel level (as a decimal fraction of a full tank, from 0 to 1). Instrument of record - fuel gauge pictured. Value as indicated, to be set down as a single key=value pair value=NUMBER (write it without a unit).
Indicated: value=0.125
